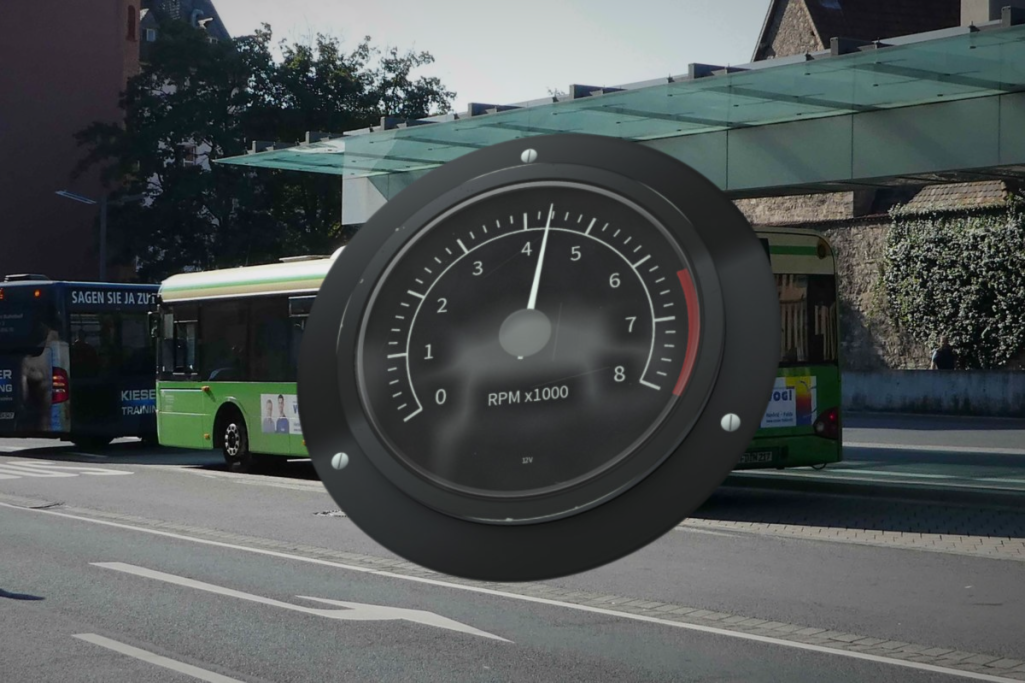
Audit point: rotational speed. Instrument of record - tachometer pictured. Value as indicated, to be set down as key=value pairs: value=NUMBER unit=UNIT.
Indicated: value=4400 unit=rpm
